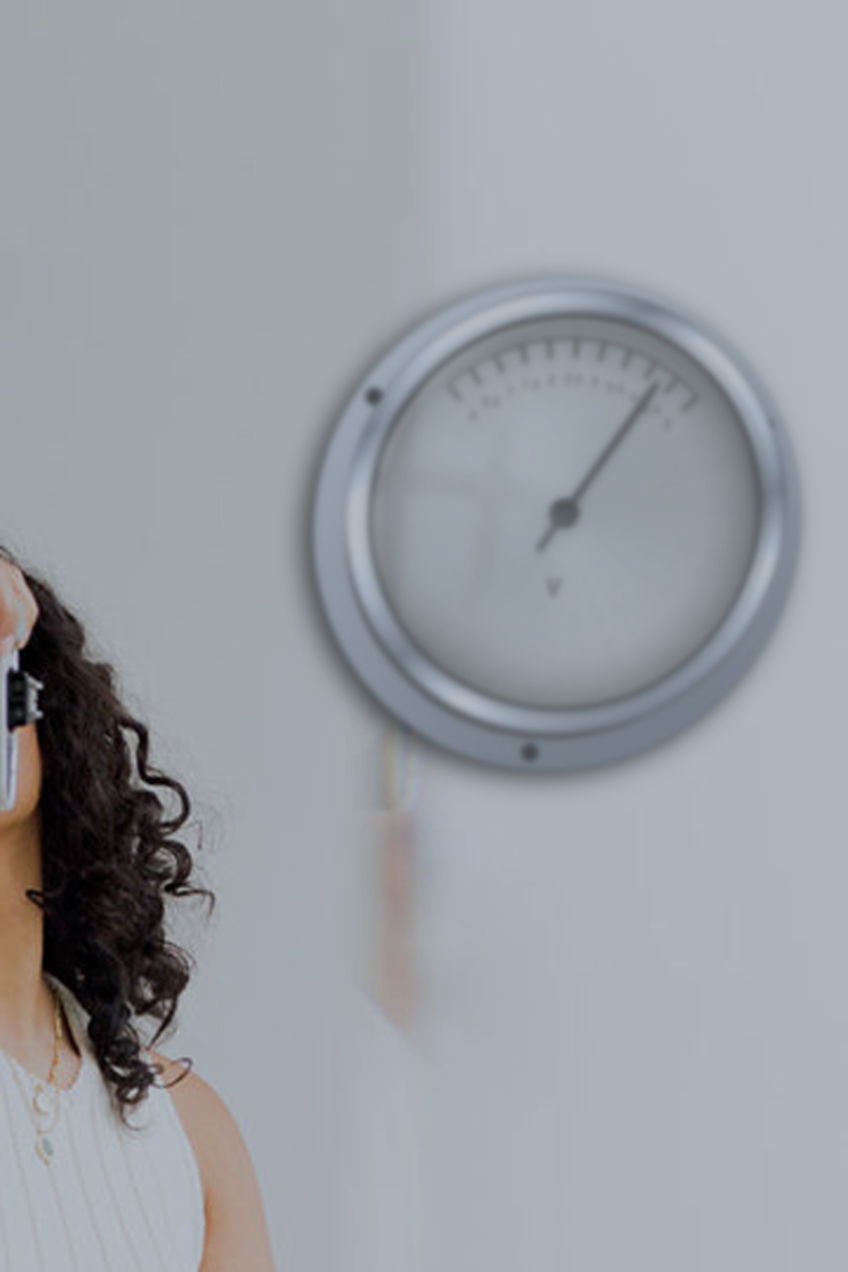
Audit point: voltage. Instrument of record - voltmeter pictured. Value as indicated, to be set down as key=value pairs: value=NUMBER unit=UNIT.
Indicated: value=4.25 unit=V
